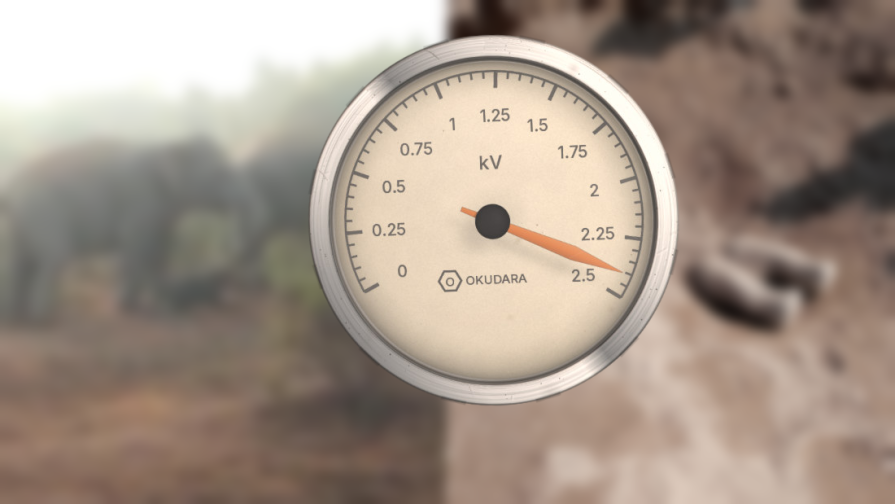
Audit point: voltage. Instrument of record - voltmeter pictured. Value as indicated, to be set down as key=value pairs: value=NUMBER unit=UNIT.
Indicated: value=2.4 unit=kV
